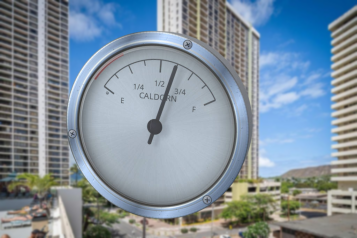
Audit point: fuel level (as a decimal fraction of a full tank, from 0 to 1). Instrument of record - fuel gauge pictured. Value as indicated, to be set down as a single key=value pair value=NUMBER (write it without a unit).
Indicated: value=0.625
